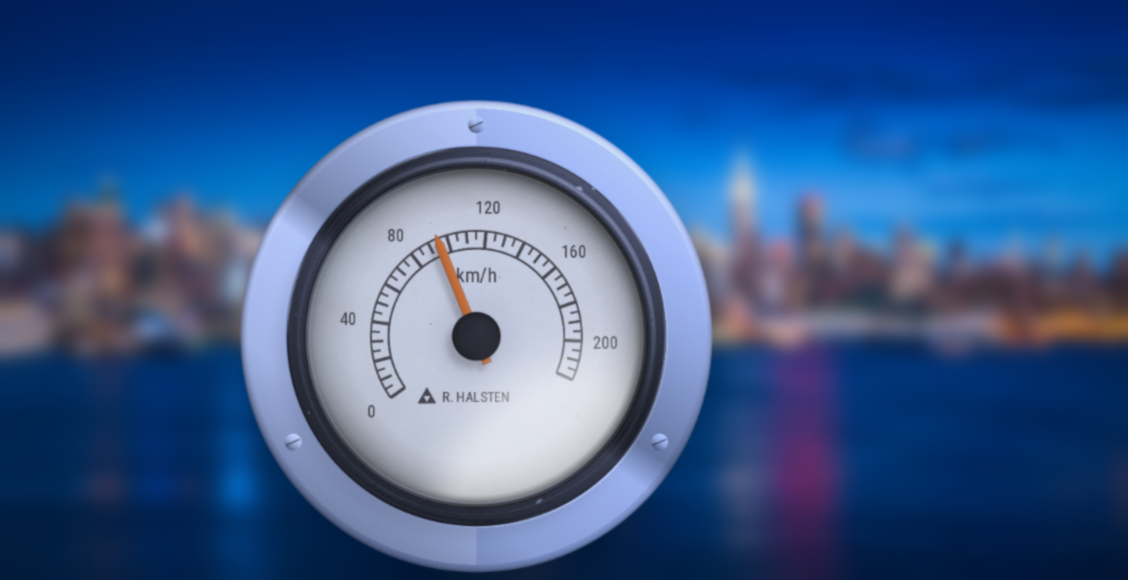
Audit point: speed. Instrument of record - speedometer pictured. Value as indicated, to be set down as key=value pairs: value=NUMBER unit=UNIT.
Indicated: value=95 unit=km/h
